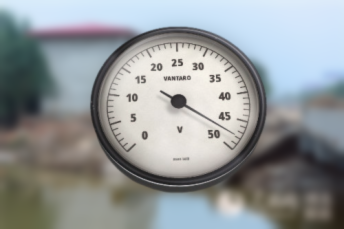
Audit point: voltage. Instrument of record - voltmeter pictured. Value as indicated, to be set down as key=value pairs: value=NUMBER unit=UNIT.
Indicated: value=48 unit=V
